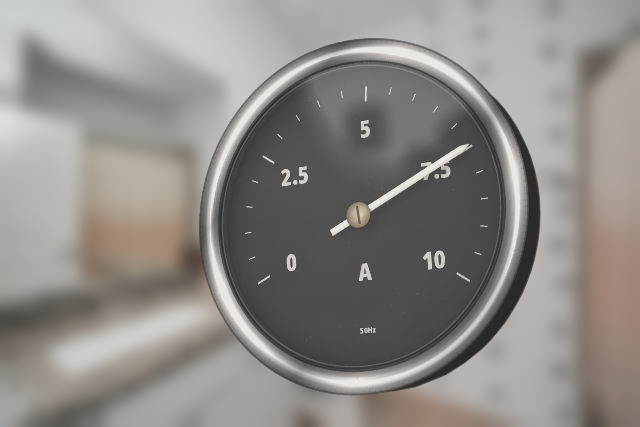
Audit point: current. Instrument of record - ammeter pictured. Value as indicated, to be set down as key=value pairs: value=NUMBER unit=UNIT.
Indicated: value=7.5 unit=A
